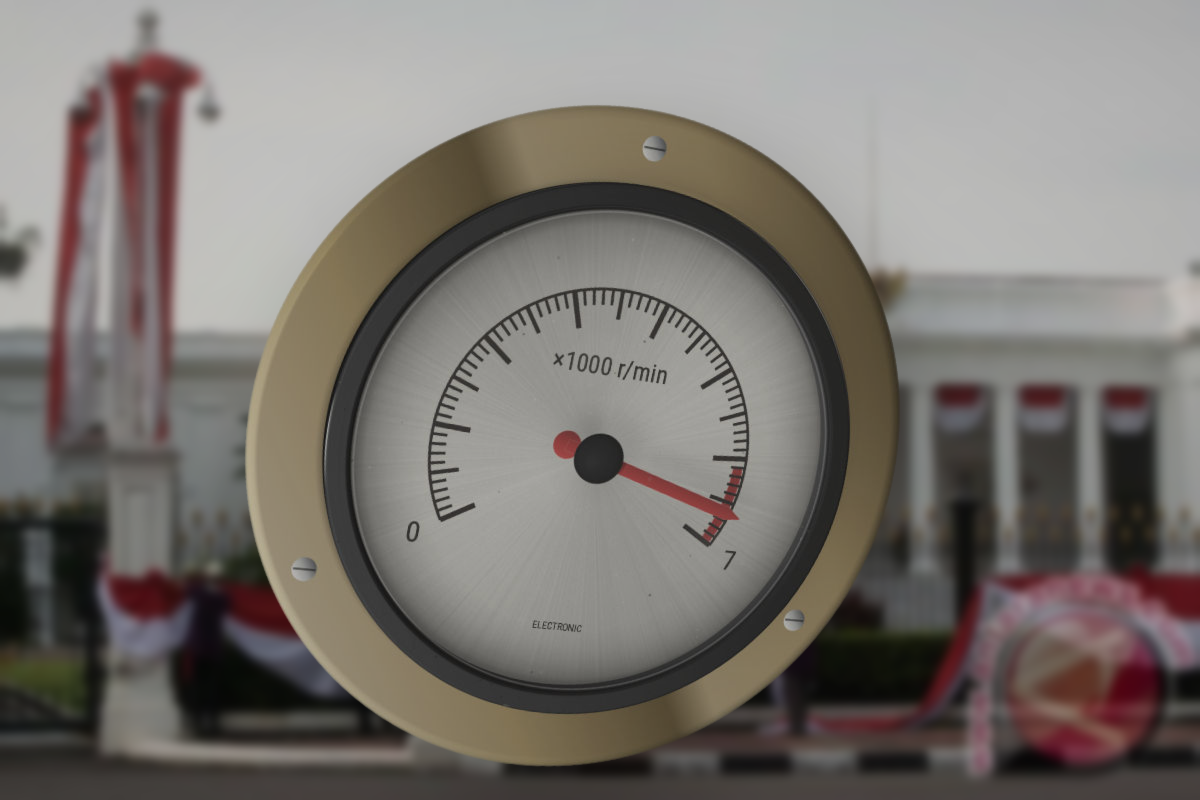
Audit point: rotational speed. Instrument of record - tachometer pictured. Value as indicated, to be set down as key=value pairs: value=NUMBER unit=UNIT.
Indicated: value=6600 unit=rpm
